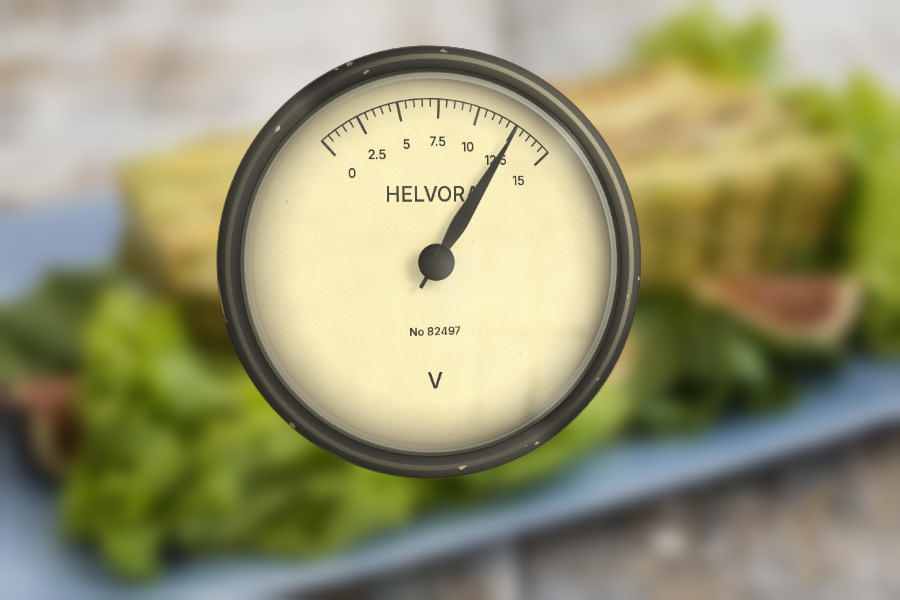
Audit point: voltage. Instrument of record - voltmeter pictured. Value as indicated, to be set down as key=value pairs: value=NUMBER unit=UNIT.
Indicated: value=12.5 unit=V
